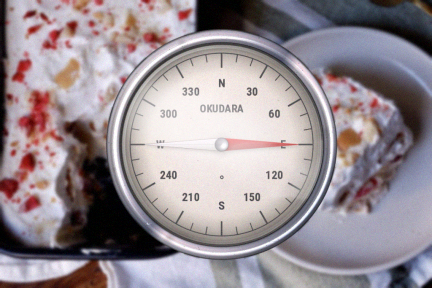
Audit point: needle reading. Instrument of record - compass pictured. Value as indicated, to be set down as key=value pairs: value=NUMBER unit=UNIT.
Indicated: value=90 unit=°
